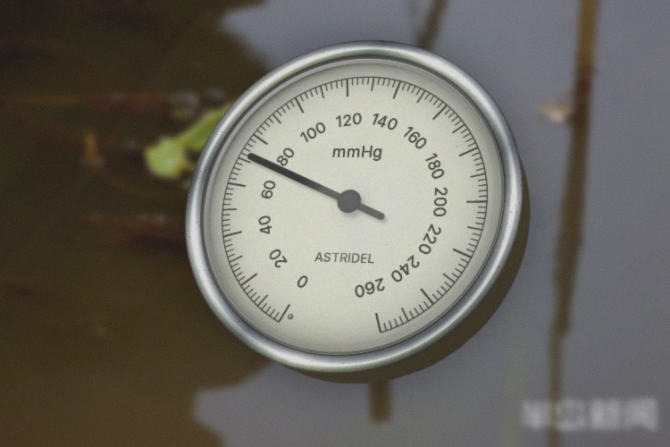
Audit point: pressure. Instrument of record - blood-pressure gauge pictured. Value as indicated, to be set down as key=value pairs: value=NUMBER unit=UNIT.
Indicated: value=72 unit=mmHg
